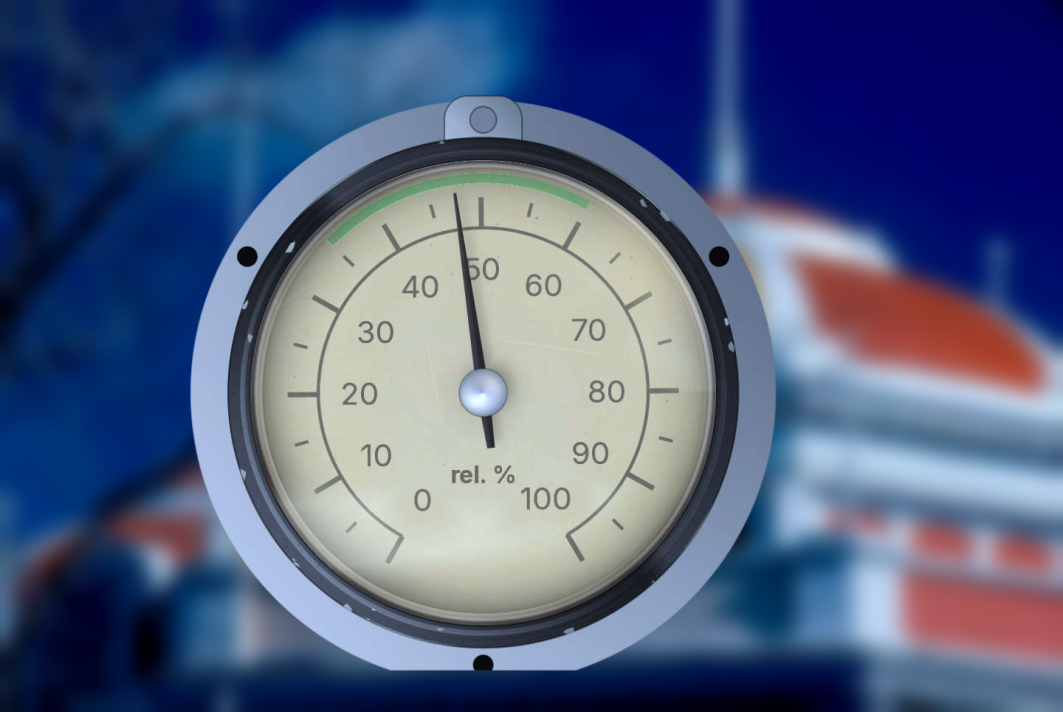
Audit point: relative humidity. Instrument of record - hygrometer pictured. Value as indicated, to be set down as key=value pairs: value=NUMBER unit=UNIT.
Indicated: value=47.5 unit=%
